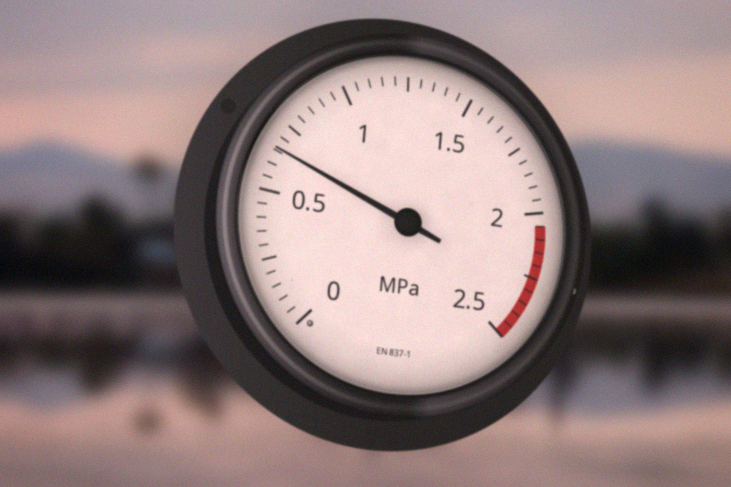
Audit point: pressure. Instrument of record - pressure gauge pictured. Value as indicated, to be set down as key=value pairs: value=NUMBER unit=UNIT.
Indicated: value=0.65 unit=MPa
